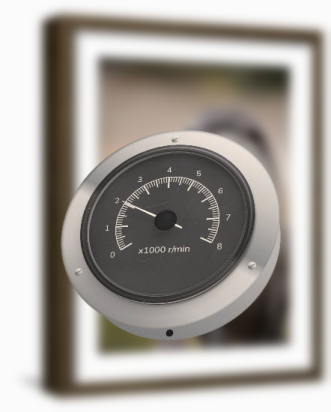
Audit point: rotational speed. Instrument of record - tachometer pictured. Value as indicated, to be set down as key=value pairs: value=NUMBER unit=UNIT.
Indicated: value=2000 unit=rpm
